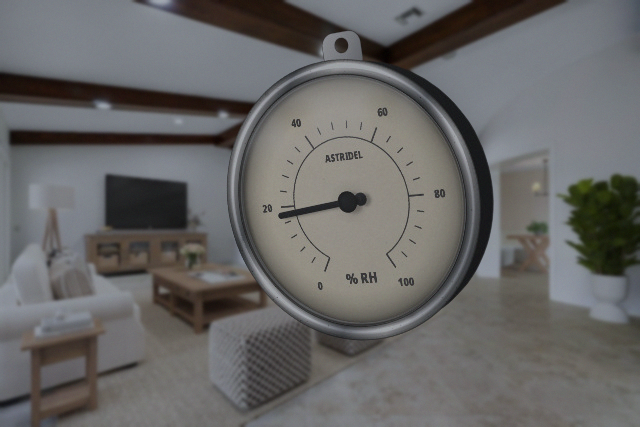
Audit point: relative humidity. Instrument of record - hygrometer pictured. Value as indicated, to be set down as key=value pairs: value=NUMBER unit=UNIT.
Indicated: value=18 unit=%
